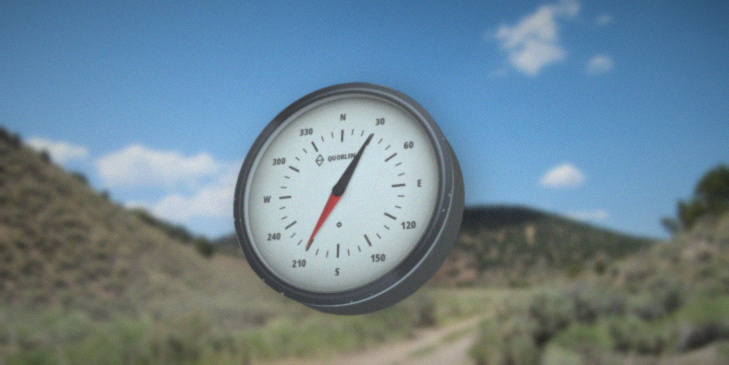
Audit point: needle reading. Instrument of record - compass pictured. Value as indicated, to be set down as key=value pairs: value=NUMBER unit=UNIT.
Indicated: value=210 unit=°
